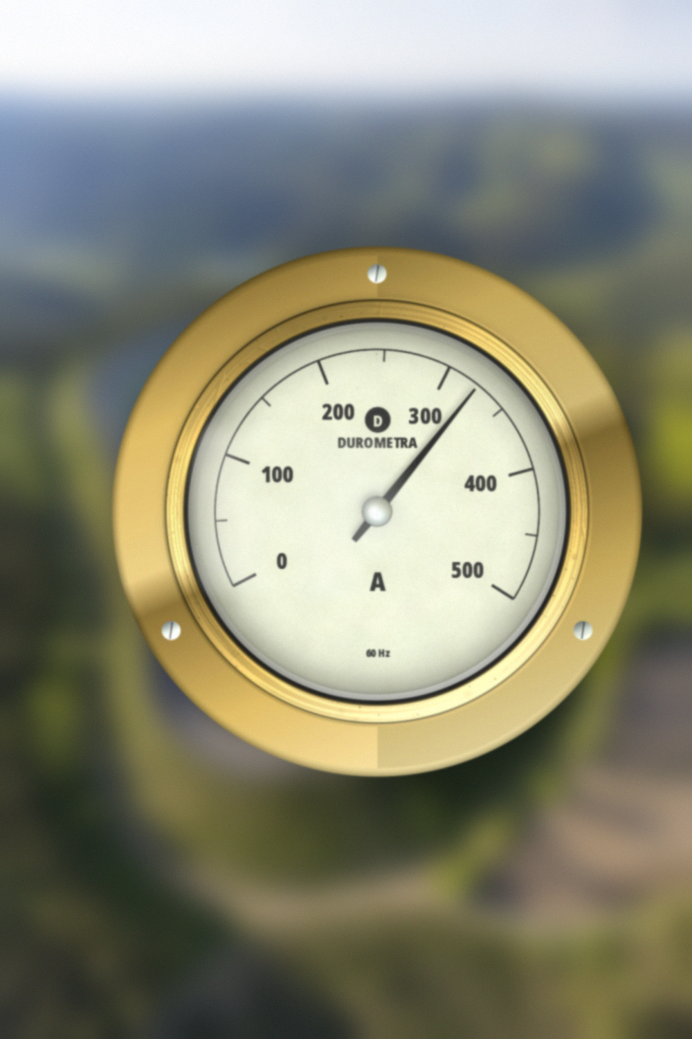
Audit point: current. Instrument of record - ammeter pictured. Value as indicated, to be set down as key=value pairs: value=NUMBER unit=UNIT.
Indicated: value=325 unit=A
